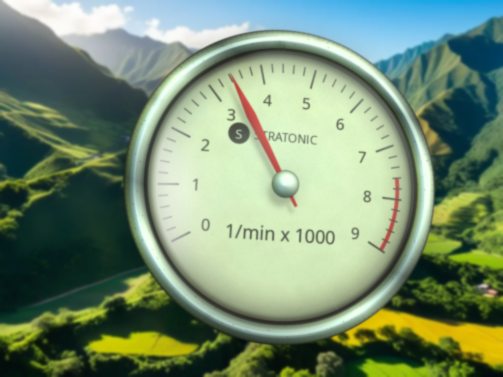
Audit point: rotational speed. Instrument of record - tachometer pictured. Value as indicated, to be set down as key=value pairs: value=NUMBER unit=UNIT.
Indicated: value=3400 unit=rpm
